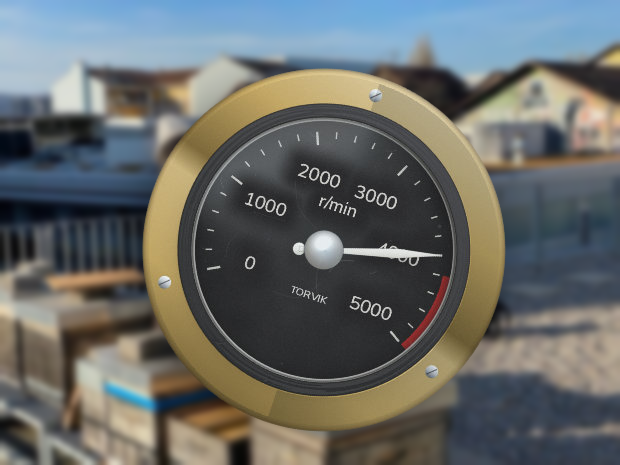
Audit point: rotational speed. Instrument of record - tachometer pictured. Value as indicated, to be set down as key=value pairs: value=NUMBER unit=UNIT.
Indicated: value=4000 unit=rpm
